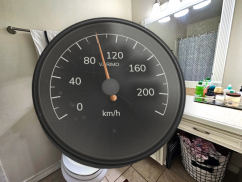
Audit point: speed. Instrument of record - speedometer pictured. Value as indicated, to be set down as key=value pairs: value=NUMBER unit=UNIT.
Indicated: value=100 unit=km/h
